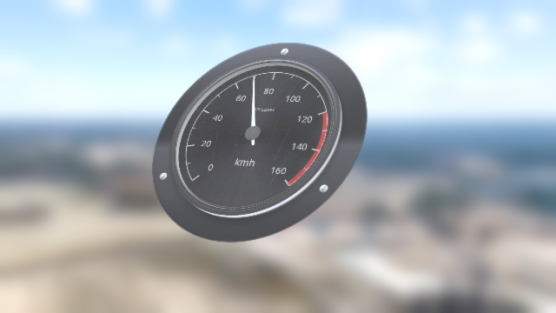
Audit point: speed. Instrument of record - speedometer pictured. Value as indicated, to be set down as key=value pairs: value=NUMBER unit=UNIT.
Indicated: value=70 unit=km/h
